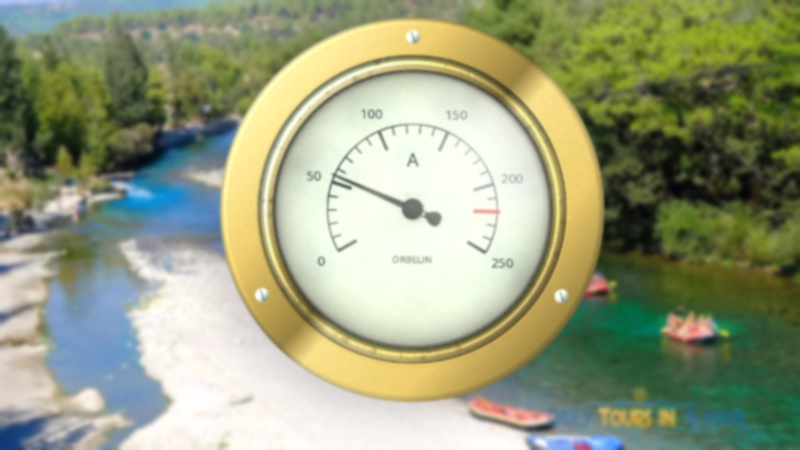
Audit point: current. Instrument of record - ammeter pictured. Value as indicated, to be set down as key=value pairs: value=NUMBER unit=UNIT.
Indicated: value=55 unit=A
